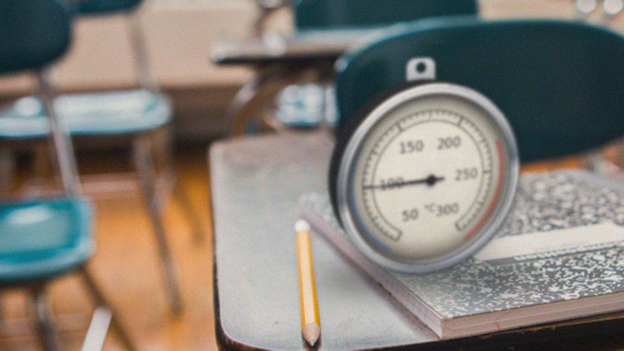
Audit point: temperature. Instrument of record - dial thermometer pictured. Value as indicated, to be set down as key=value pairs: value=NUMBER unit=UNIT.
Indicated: value=100 unit=°C
